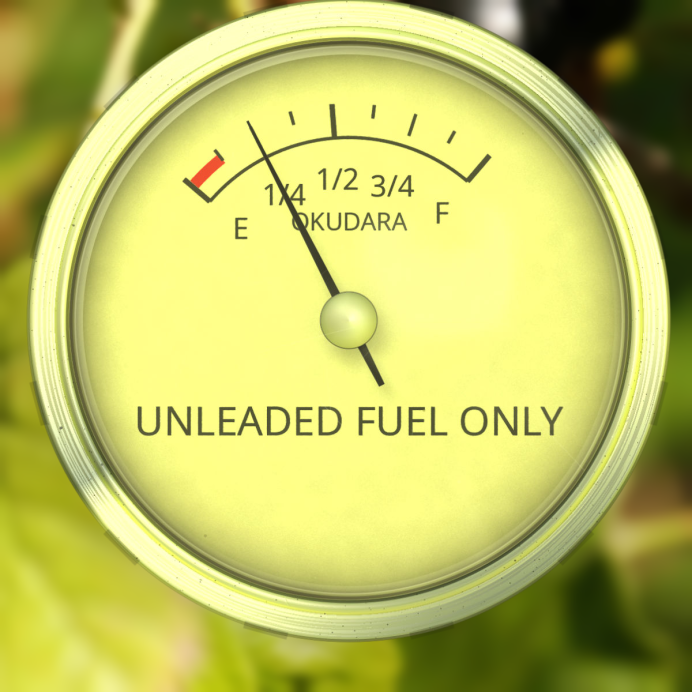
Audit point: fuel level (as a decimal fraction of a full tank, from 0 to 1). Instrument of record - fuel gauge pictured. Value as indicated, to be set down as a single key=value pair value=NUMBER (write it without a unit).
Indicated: value=0.25
